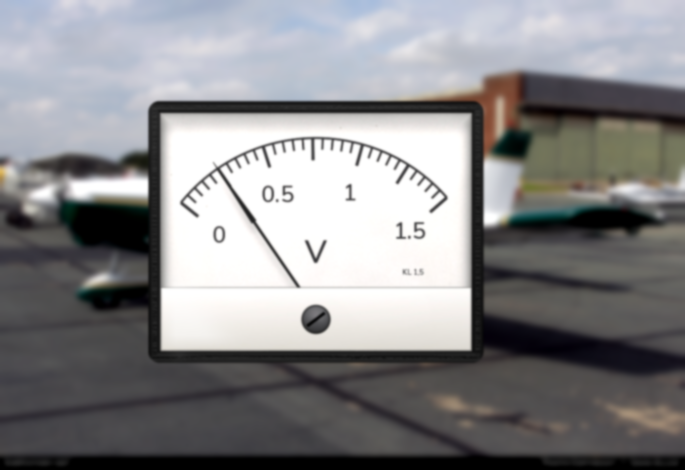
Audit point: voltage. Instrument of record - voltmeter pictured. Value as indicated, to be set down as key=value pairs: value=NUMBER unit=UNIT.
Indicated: value=0.25 unit=V
